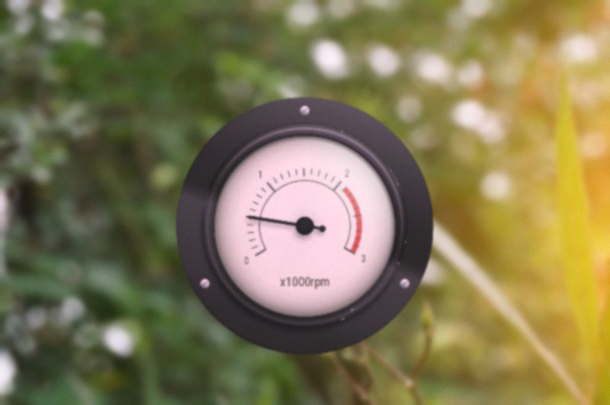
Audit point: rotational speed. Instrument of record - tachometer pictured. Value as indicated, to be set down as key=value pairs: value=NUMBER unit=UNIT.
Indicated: value=500 unit=rpm
